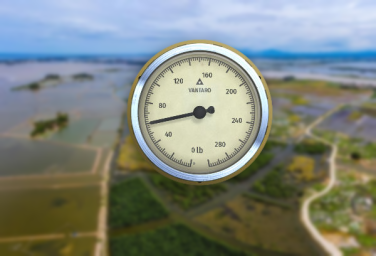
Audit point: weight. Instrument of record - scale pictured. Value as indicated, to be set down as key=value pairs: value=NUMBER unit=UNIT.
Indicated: value=60 unit=lb
